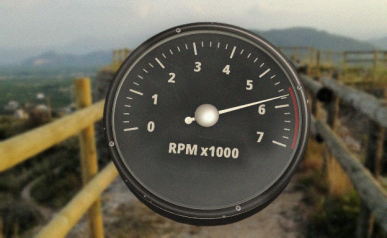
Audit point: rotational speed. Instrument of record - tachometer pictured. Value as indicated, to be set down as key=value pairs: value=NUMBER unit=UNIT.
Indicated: value=5800 unit=rpm
